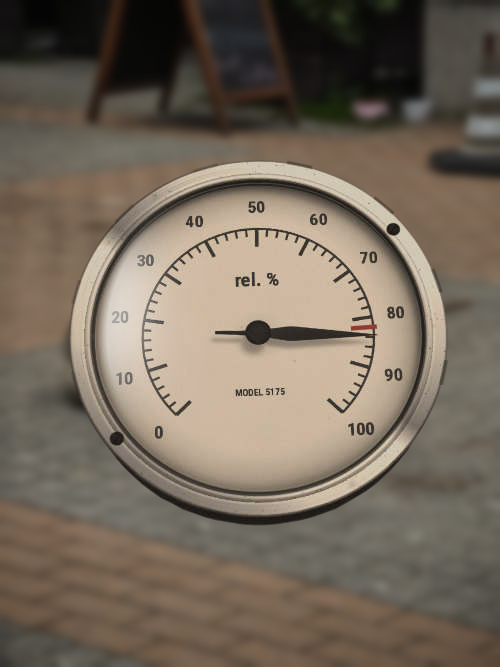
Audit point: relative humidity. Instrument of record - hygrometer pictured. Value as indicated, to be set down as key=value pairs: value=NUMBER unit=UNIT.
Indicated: value=84 unit=%
